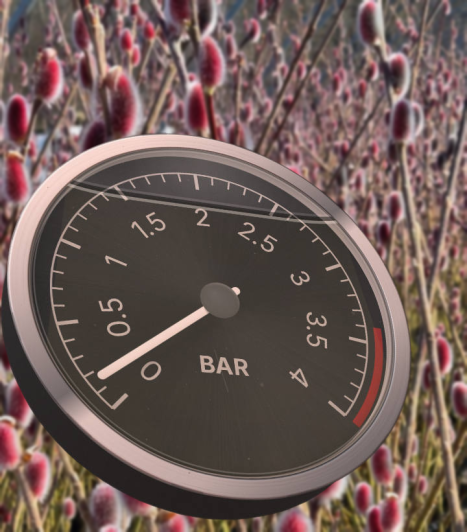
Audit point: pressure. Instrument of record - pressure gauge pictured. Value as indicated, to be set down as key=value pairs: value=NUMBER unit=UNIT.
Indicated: value=0.15 unit=bar
